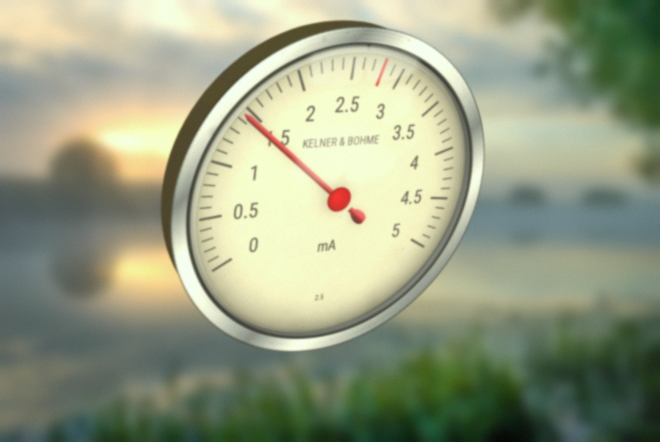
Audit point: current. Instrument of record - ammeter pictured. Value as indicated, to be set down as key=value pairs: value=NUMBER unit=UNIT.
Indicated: value=1.45 unit=mA
